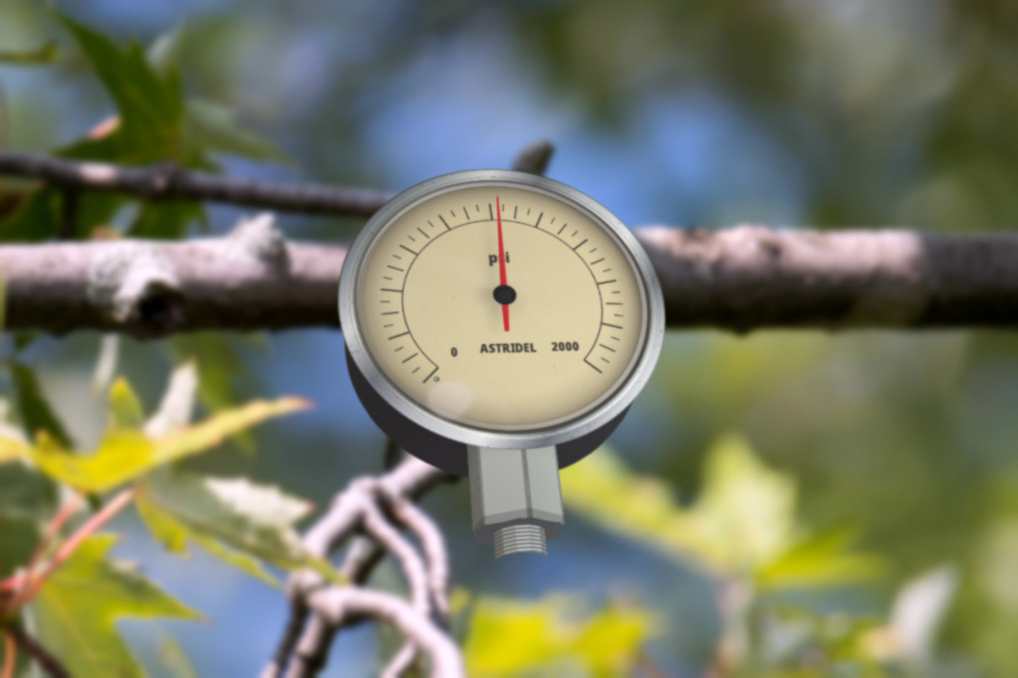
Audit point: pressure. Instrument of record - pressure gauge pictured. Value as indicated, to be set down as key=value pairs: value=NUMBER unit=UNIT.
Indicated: value=1025 unit=psi
